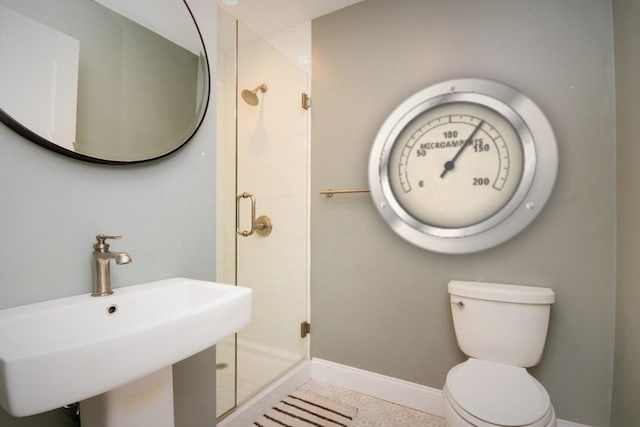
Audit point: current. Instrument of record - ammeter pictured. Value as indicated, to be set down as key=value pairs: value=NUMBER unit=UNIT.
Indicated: value=130 unit=µA
